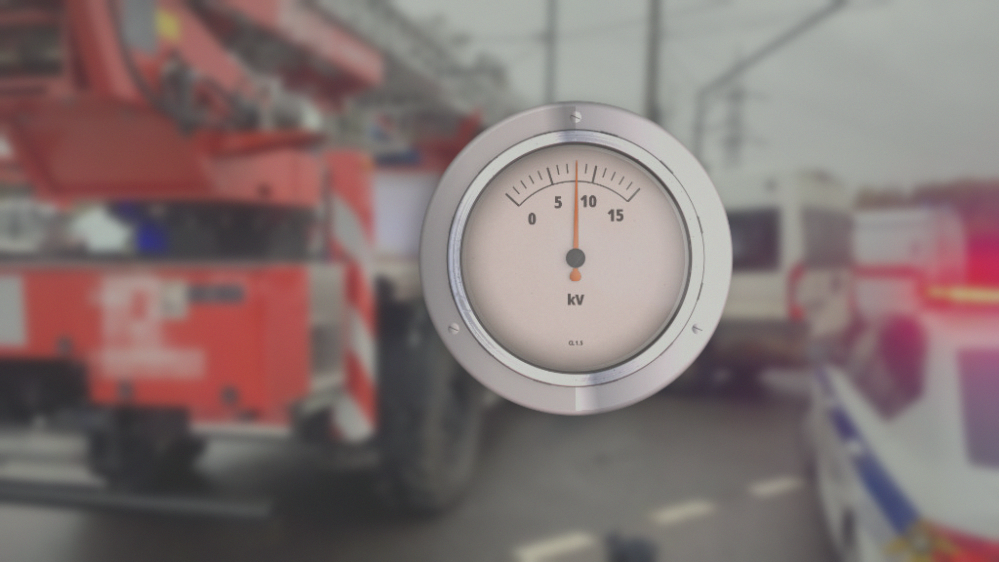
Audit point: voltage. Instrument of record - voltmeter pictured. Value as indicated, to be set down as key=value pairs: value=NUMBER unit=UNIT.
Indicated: value=8 unit=kV
